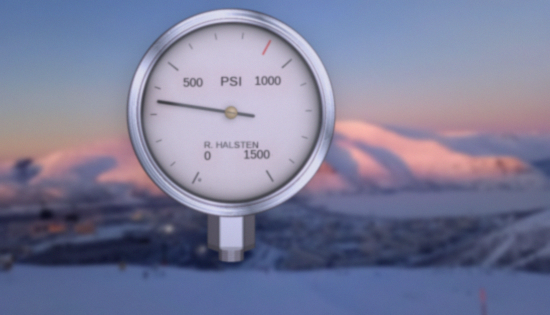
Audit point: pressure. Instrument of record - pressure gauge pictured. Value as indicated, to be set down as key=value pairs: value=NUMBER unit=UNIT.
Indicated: value=350 unit=psi
